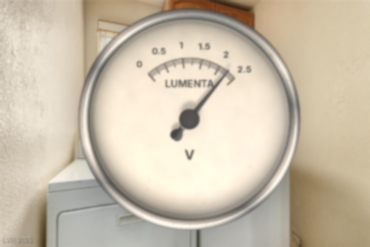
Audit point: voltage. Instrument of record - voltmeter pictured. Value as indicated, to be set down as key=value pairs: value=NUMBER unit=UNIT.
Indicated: value=2.25 unit=V
